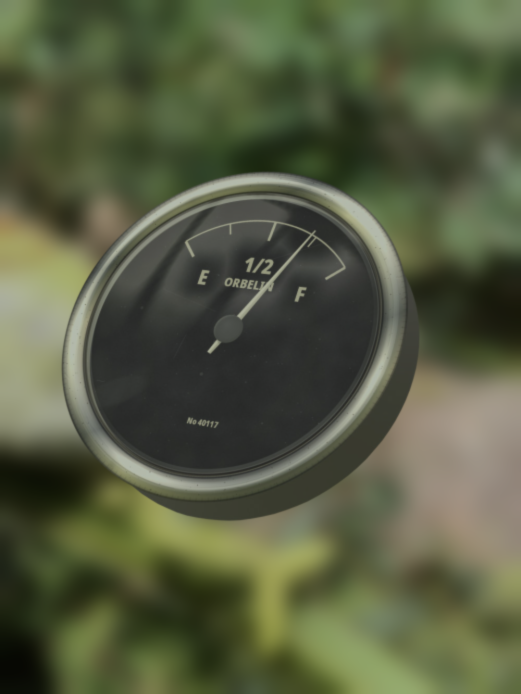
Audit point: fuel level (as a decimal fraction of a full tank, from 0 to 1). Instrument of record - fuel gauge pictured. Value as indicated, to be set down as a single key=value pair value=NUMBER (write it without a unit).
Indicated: value=0.75
